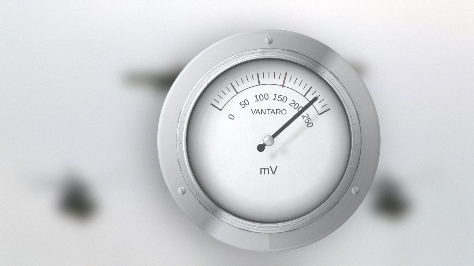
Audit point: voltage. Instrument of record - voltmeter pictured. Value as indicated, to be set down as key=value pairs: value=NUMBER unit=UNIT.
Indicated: value=220 unit=mV
